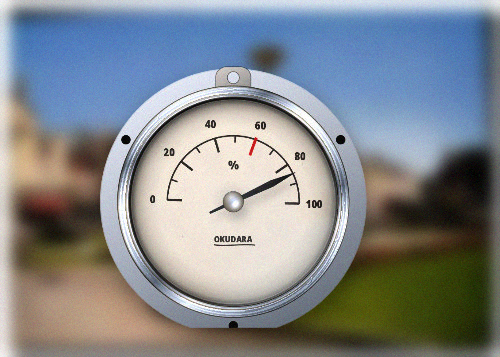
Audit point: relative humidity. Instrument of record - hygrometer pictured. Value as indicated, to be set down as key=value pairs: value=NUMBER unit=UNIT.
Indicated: value=85 unit=%
